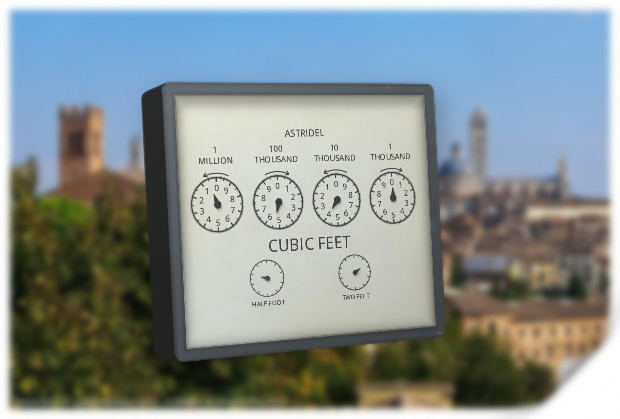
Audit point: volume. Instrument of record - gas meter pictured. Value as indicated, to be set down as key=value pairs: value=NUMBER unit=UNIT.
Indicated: value=54000 unit=ft³
